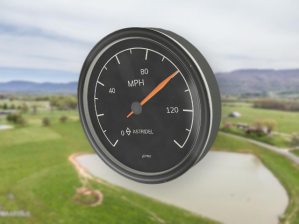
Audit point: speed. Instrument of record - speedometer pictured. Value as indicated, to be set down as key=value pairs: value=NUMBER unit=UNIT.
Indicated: value=100 unit=mph
